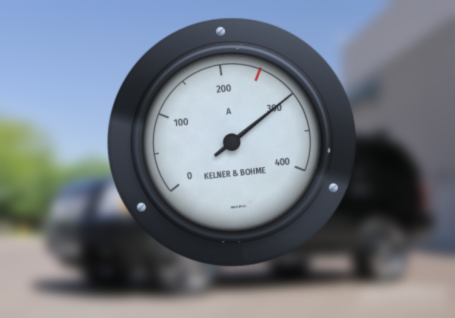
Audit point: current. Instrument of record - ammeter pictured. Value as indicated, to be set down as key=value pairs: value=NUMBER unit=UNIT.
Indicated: value=300 unit=A
